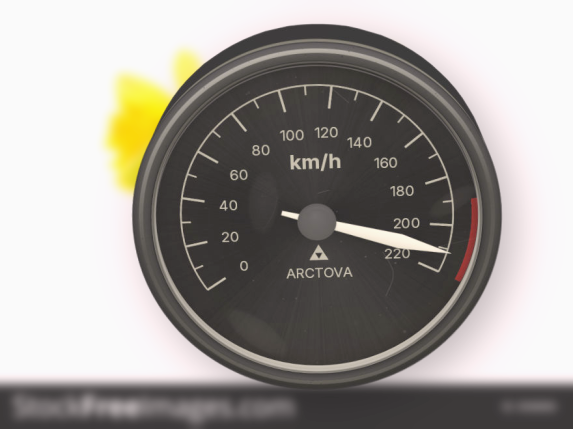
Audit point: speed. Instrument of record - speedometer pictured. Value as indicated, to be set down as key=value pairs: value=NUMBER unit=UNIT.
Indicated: value=210 unit=km/h
